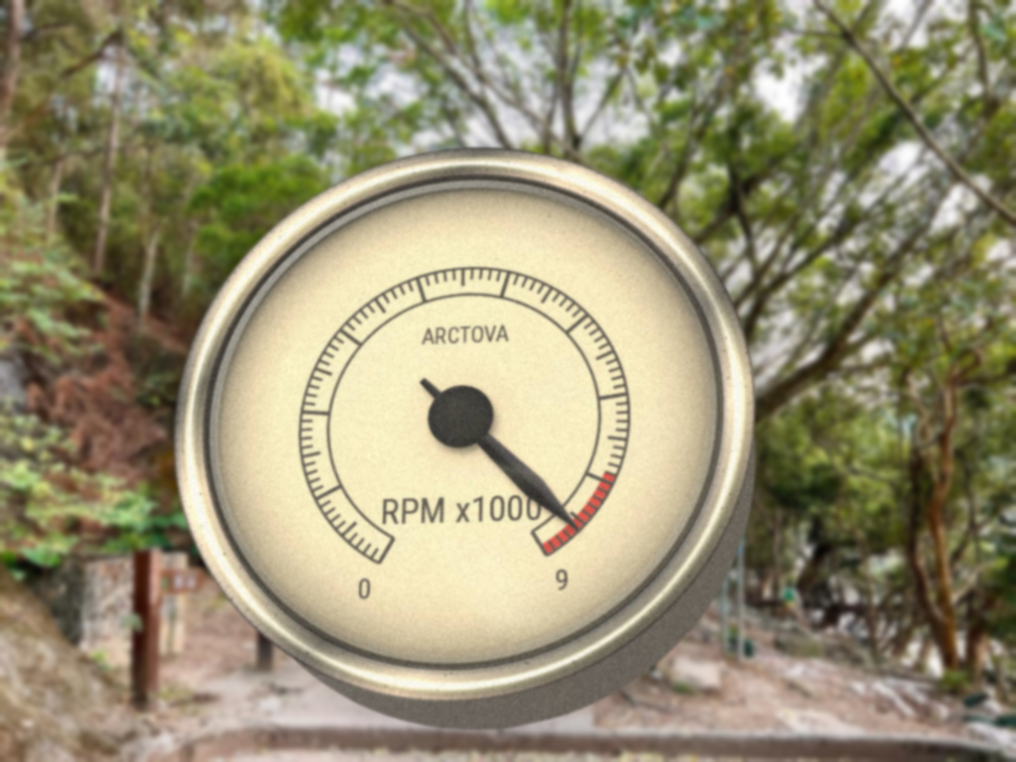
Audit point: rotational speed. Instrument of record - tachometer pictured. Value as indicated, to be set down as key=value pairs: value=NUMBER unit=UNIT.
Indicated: value=8600 unit=rpm
